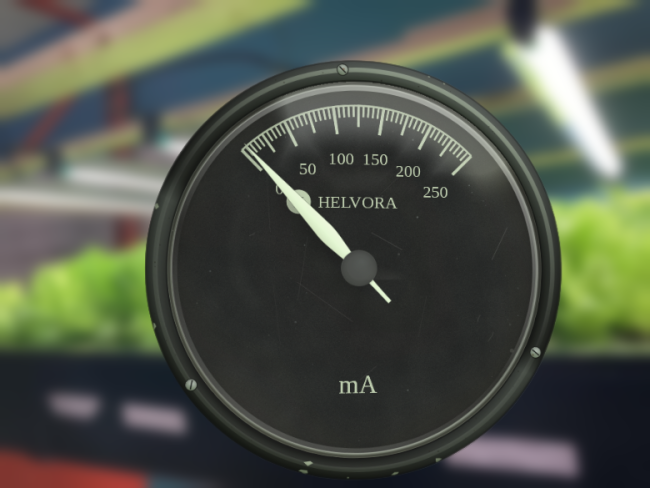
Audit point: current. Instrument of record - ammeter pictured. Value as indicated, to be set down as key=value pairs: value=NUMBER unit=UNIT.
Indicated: value=5 unit=mA
